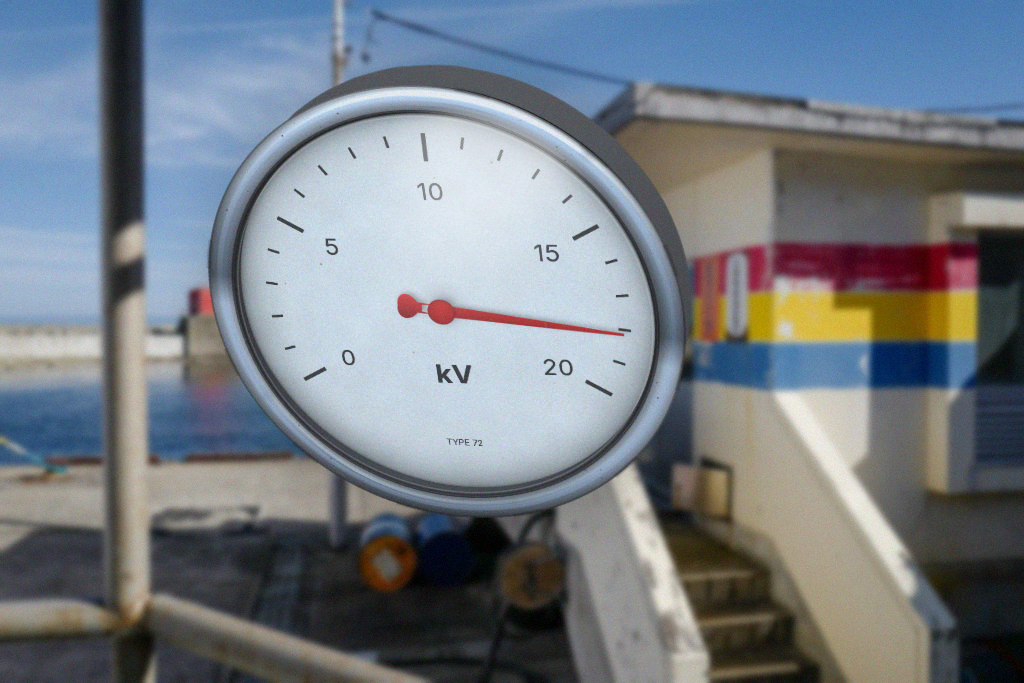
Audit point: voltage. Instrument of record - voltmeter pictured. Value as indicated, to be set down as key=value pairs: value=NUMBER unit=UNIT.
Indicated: value=18 unit=kV
